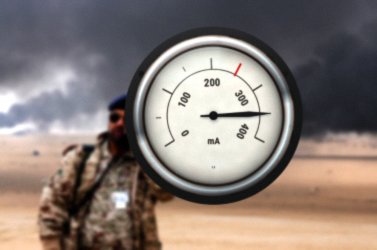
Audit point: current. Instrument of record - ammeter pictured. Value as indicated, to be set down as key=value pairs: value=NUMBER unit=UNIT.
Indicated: value=350 unit=mA
